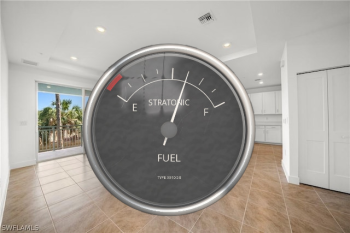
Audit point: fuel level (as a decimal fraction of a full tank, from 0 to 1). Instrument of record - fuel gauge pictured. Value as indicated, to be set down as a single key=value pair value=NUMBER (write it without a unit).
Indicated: value=0.625
